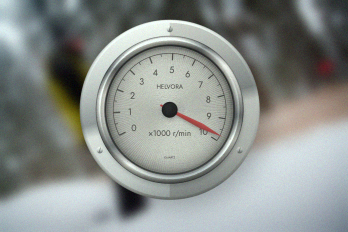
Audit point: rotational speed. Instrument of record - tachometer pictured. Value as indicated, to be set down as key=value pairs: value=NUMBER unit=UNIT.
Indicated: value=9750 unit=rpm
